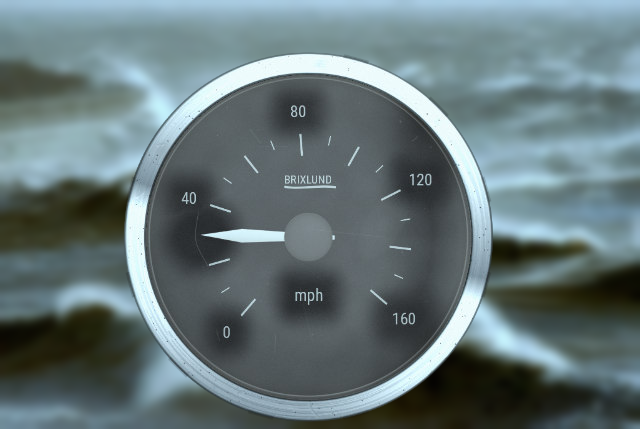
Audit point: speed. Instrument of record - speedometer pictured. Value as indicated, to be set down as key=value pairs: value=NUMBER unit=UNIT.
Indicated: value=30 unit=mph
